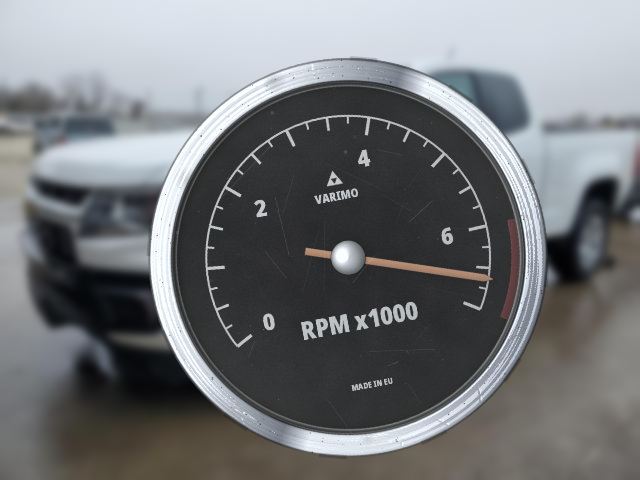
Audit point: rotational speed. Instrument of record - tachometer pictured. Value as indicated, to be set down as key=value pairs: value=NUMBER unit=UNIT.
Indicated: value=6625 unit=rpm
